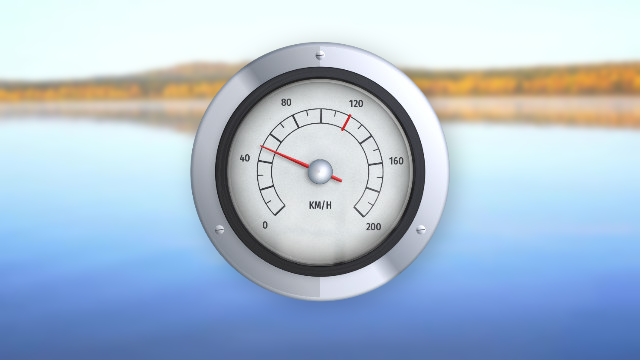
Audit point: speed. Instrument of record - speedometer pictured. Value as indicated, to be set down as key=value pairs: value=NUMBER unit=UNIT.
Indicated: value=50 unit=km/h
